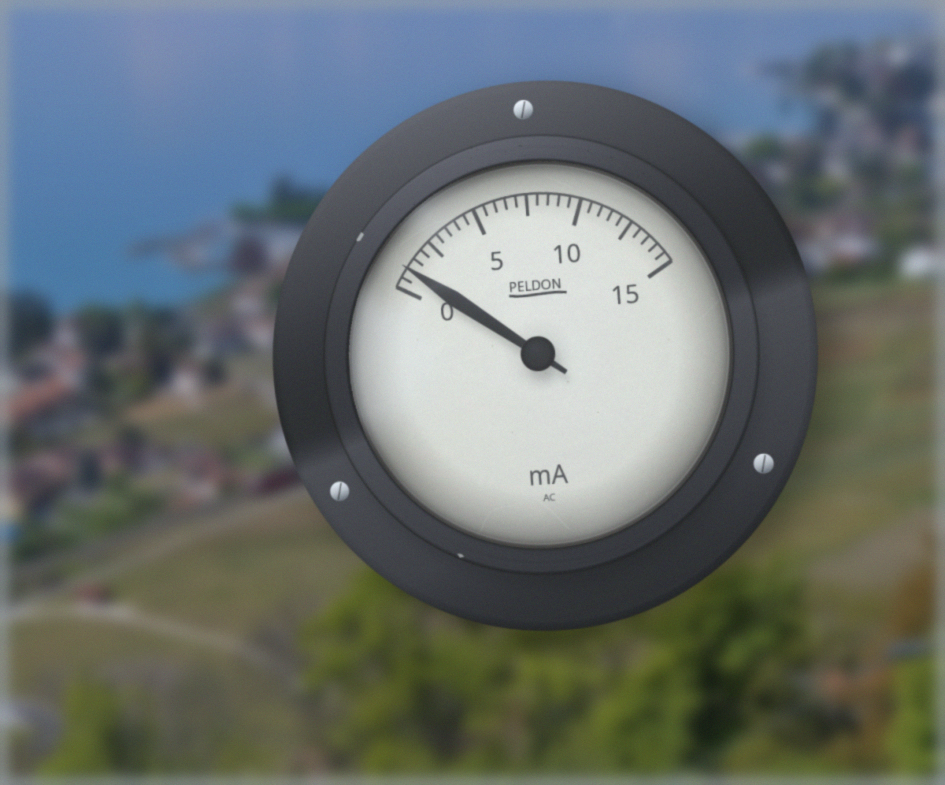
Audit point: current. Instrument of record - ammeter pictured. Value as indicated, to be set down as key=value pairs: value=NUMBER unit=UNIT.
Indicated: value=1 unit=mA
